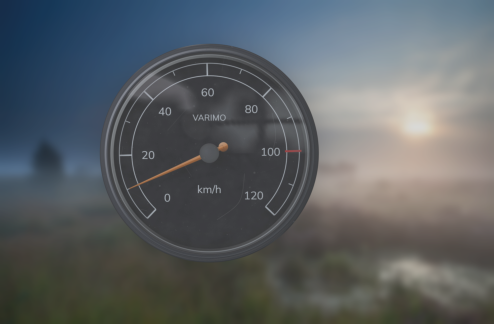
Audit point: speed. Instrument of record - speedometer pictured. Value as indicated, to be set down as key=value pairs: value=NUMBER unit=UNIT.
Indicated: value=10 unit=km/h
